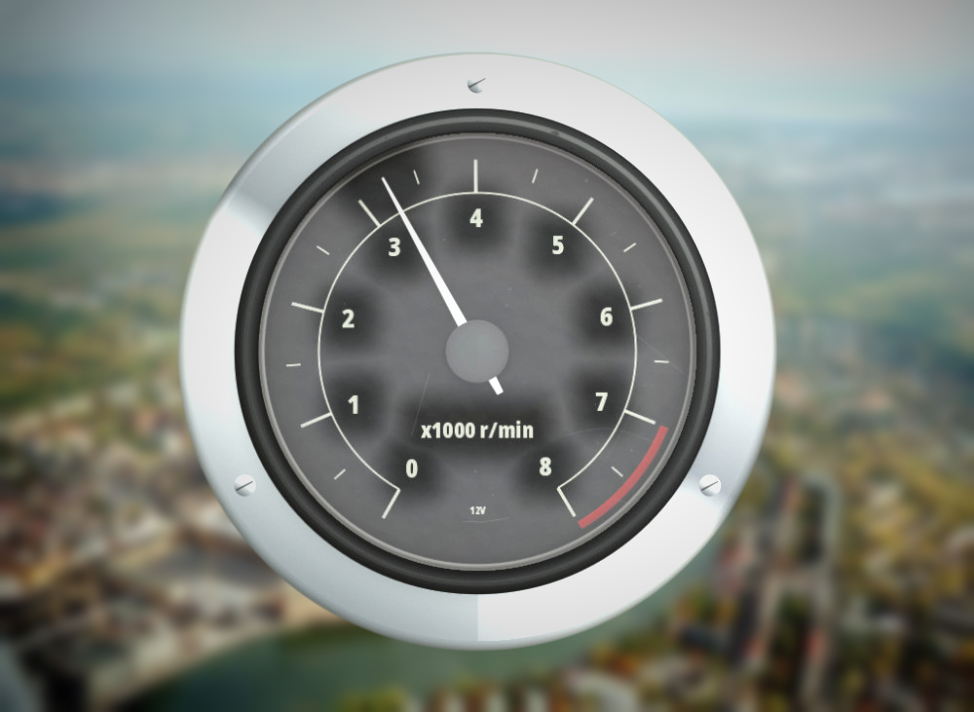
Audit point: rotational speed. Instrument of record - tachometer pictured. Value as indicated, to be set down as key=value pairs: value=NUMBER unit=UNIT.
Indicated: value=3250 unit=rpm
